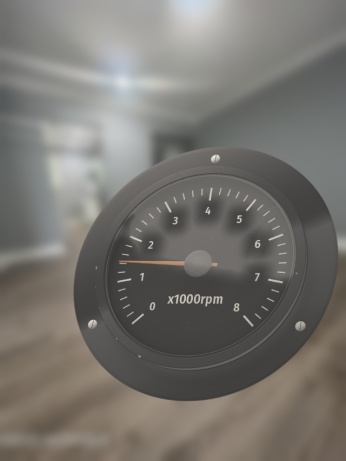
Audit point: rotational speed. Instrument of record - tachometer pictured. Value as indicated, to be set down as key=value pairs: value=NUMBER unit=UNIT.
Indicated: value=1400 unit=rpm
